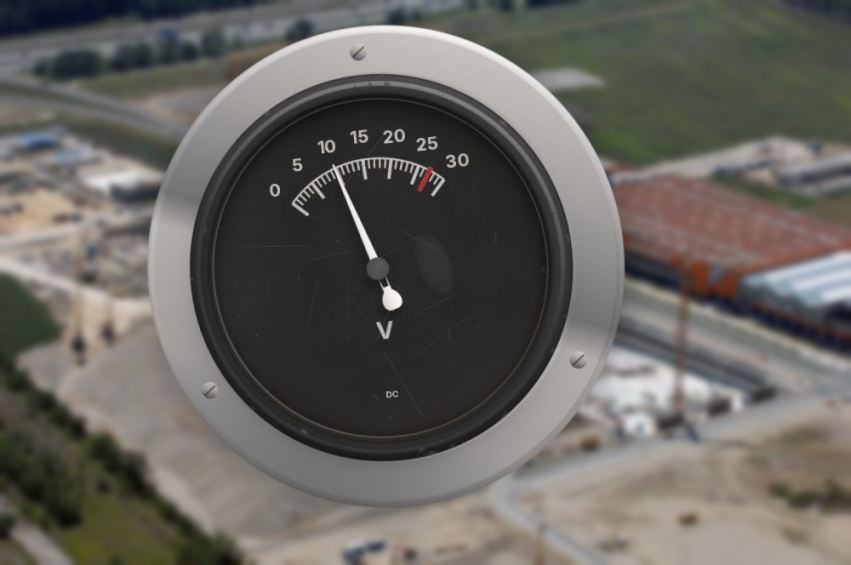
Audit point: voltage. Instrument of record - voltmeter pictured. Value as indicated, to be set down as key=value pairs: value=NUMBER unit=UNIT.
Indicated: value=10 unit=V
